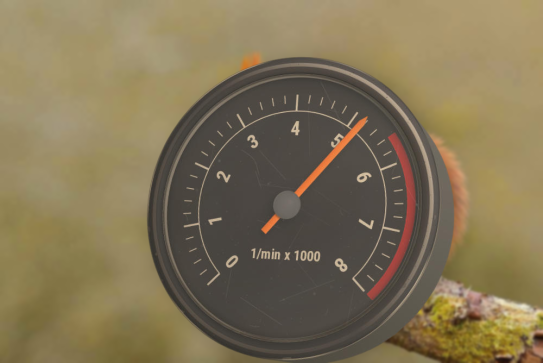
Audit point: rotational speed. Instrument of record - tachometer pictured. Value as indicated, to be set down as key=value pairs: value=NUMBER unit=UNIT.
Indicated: value=5200 unit=rpm
